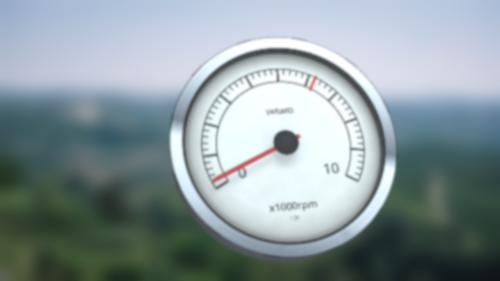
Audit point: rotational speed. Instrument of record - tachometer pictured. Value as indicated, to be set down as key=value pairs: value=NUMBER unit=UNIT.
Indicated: value=200 unit=rpm
